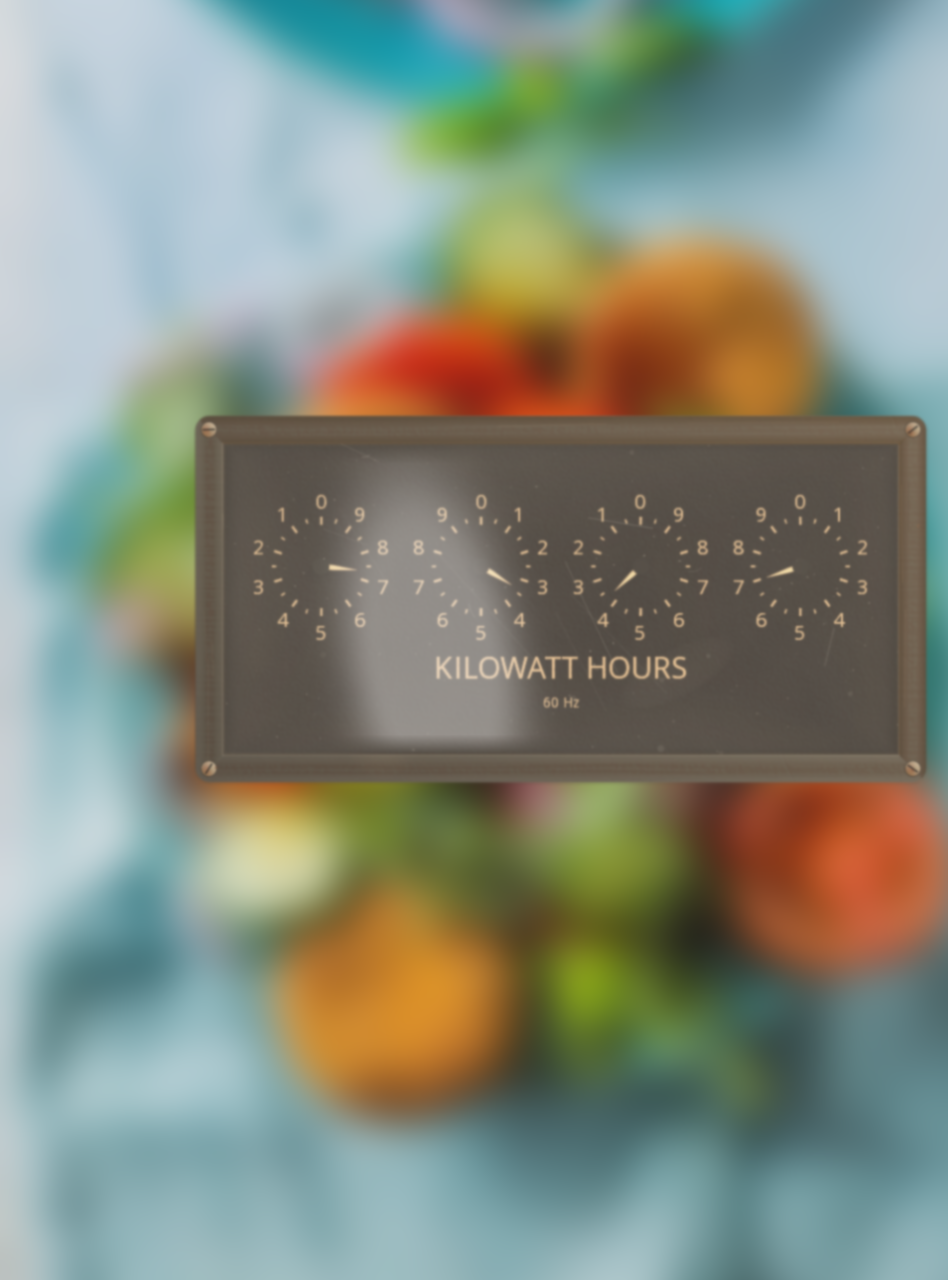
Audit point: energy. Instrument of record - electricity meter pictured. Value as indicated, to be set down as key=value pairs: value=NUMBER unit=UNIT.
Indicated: value=7337 unit=kWh
